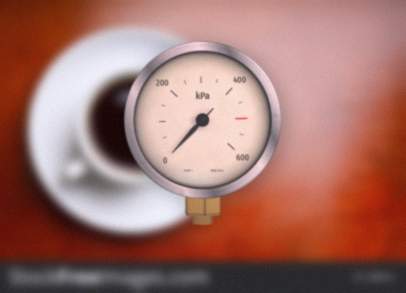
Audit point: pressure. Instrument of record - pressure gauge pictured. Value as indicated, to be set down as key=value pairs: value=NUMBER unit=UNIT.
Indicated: value=0 unit=kPa
